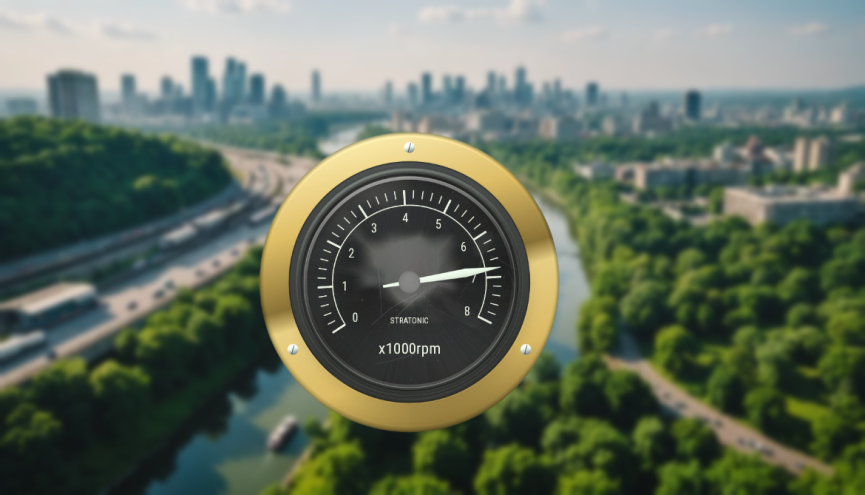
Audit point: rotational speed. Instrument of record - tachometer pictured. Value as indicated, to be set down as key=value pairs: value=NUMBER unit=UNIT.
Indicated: value=6800 unit=rpm
